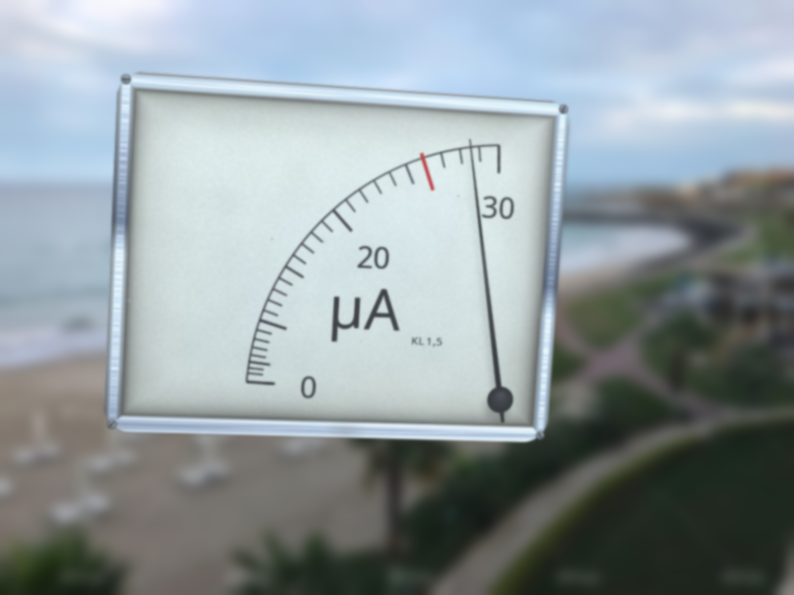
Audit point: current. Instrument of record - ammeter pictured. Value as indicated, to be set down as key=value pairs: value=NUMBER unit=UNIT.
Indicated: value=28.5 unit=µA
